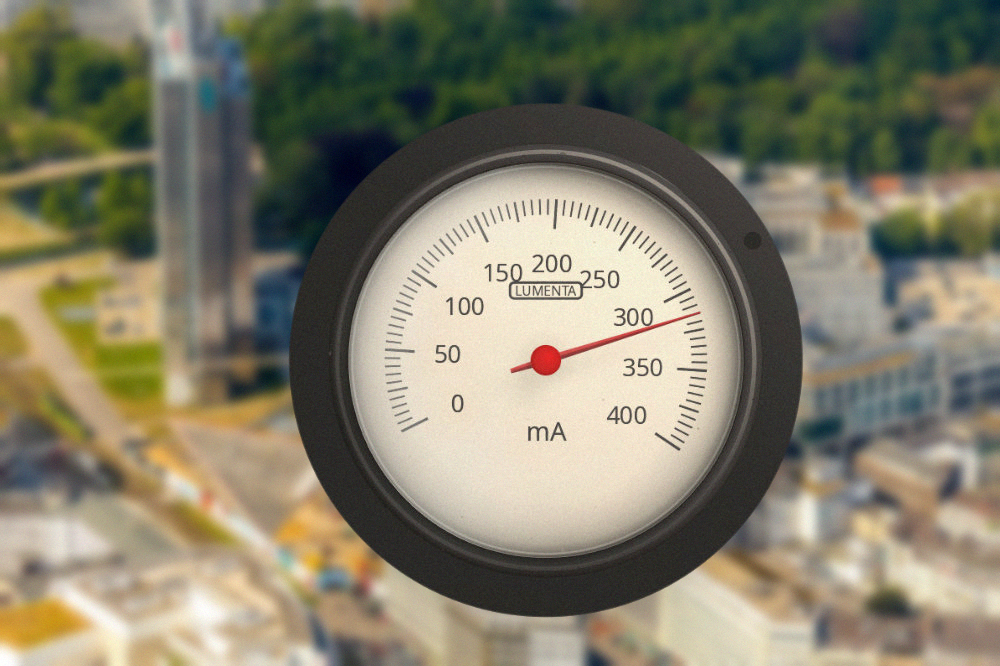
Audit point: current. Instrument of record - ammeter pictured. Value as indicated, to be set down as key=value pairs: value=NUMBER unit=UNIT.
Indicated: value=315 unit=mA
